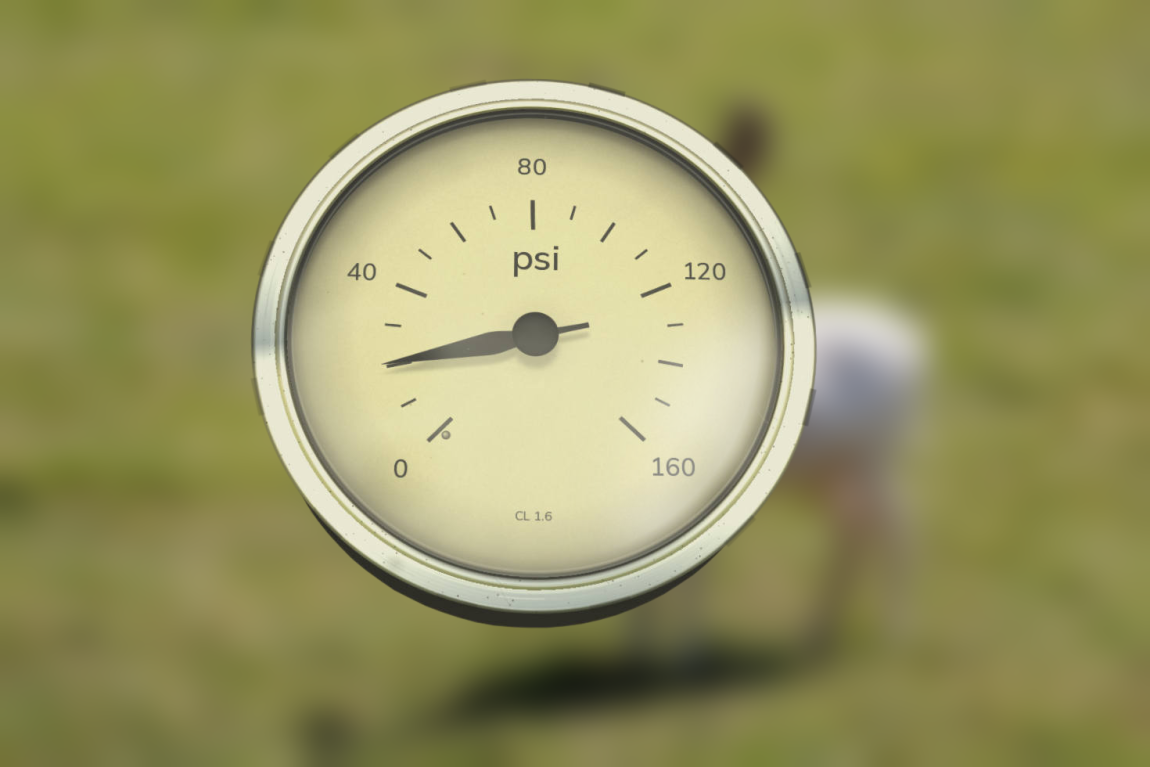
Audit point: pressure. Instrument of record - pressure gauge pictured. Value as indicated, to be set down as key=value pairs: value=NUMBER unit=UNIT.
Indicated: value=20 unit=psi
